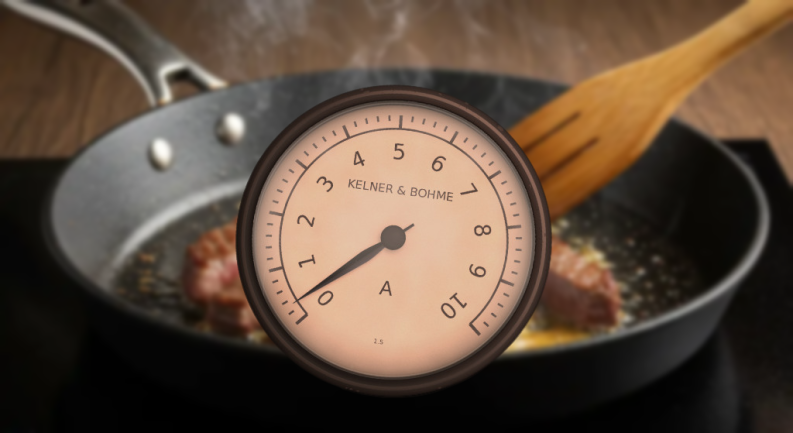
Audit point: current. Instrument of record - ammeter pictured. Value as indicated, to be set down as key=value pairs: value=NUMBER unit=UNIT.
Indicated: value=0.3 unit=A
